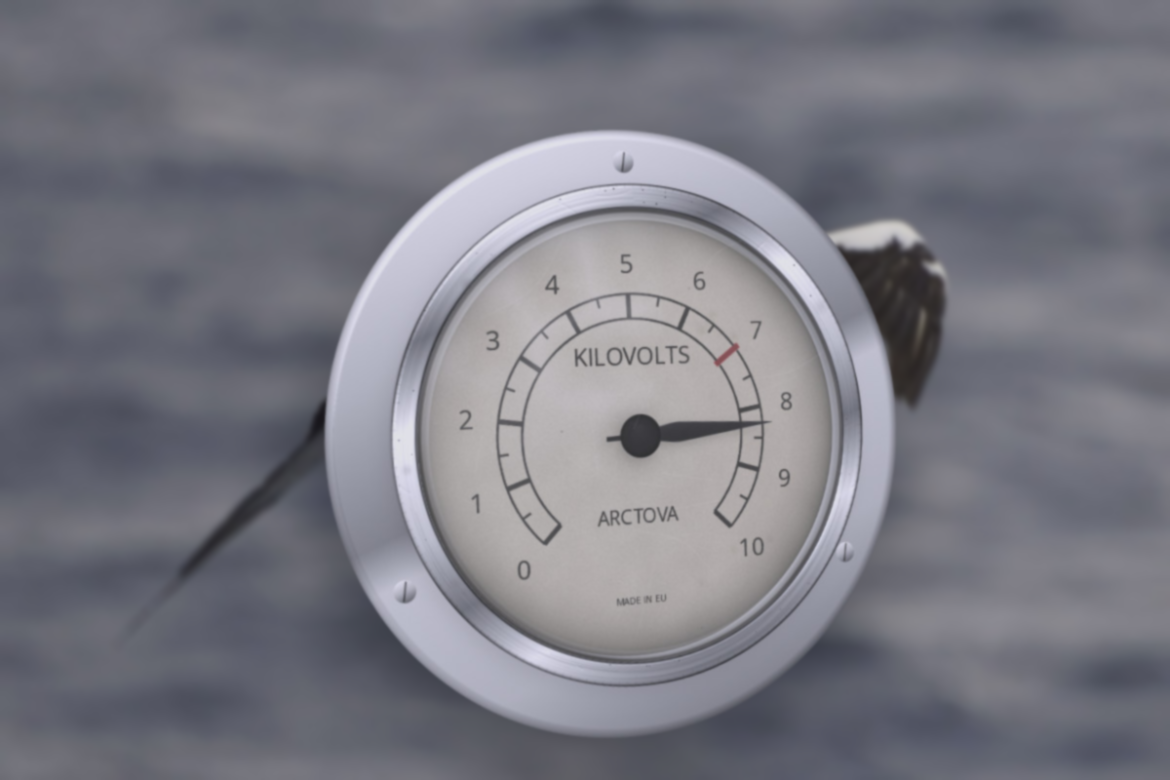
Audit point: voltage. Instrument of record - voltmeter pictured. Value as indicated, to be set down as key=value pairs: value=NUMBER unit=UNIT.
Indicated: value=8.25 unit=kV
